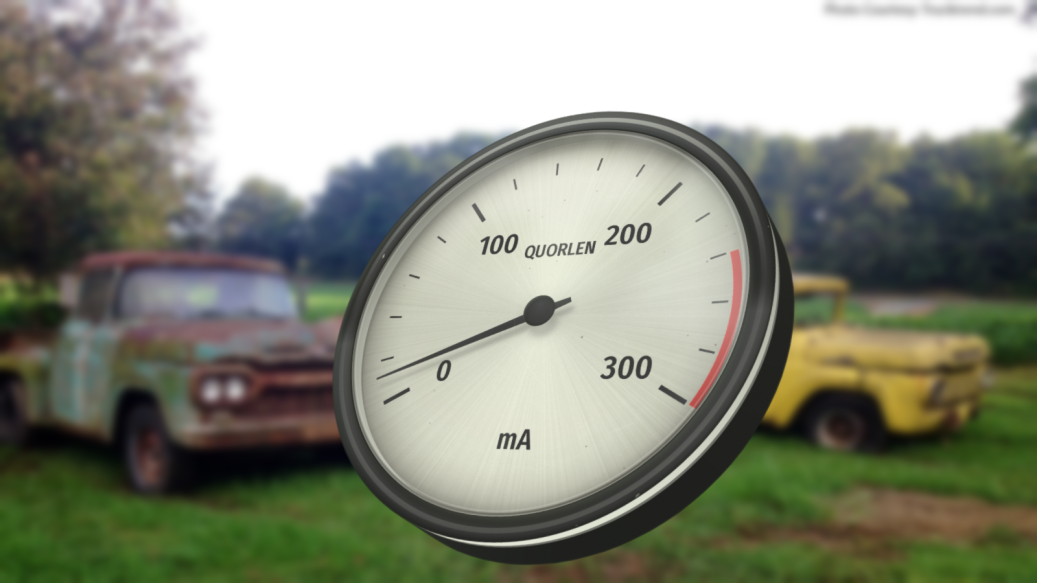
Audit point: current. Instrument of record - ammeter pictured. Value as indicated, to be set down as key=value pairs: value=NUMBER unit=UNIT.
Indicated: value=10 unit=mA
